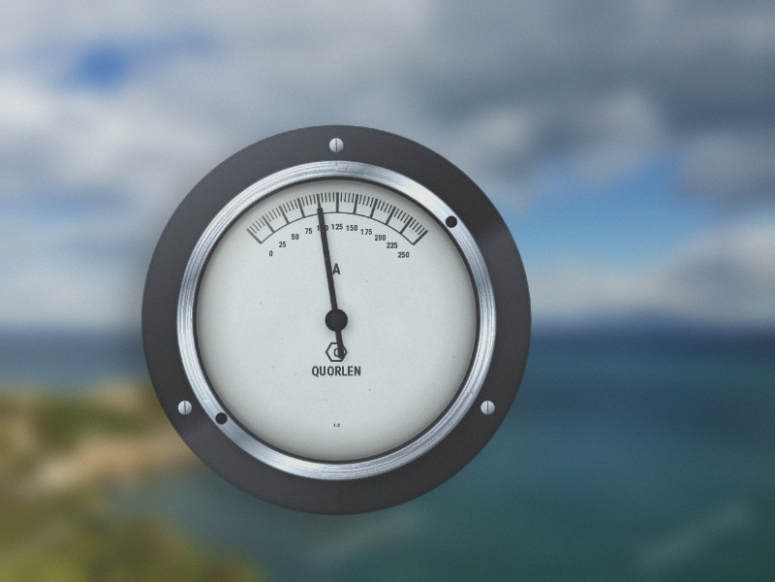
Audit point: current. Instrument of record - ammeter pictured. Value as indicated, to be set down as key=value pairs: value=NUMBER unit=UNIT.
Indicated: value=100 unit=A
